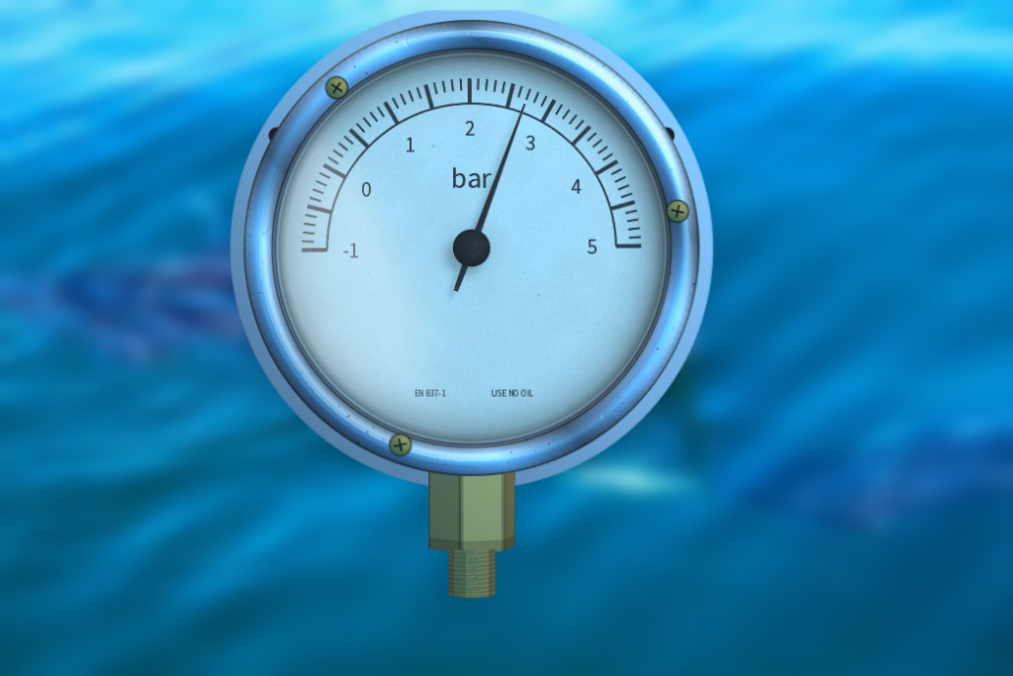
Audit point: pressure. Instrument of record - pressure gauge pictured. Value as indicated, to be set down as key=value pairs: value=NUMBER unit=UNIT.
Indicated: value=2.7 unit=bar
